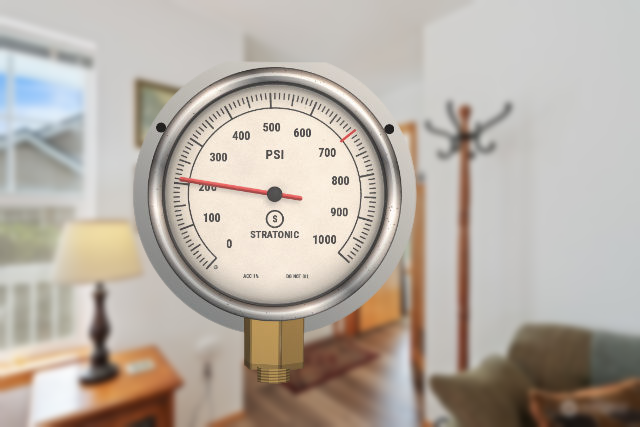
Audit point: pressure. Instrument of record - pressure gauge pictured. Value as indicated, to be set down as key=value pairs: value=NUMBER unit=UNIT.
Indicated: value=210 unit=psi
